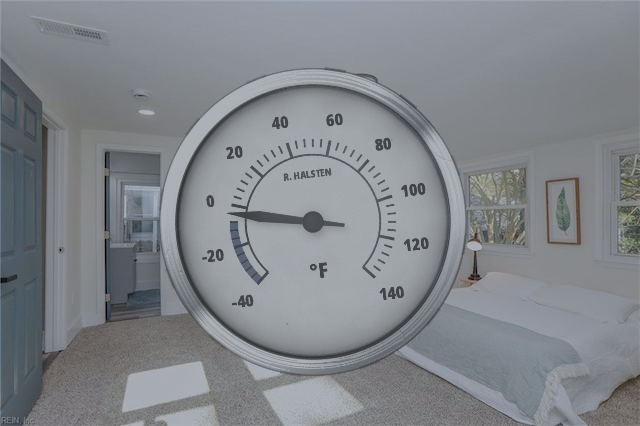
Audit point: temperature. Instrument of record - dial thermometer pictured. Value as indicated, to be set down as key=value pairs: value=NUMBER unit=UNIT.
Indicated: value=-4 unit=°F
